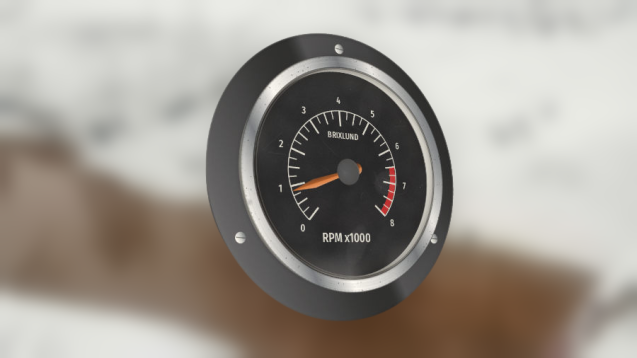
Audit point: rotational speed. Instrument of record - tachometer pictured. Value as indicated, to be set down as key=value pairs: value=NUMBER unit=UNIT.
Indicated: value=875 unit=rpm
